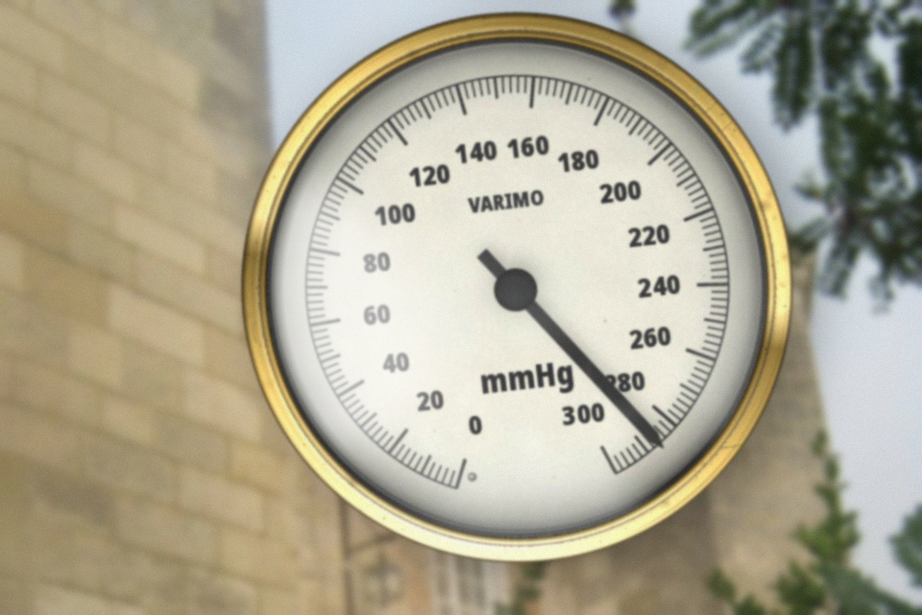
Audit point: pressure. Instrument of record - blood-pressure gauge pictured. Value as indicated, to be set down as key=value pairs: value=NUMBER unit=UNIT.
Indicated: value=286 unit=mmHg
